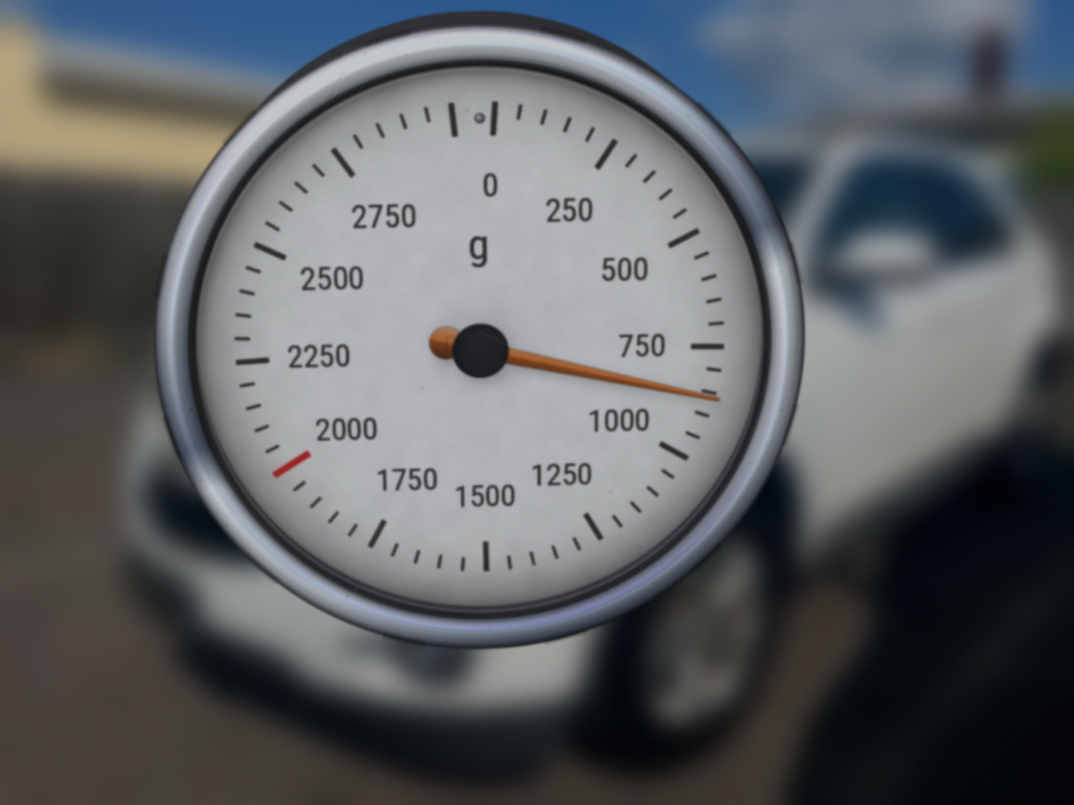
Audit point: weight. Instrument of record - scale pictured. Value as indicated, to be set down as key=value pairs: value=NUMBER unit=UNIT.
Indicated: value=850 unit=g
